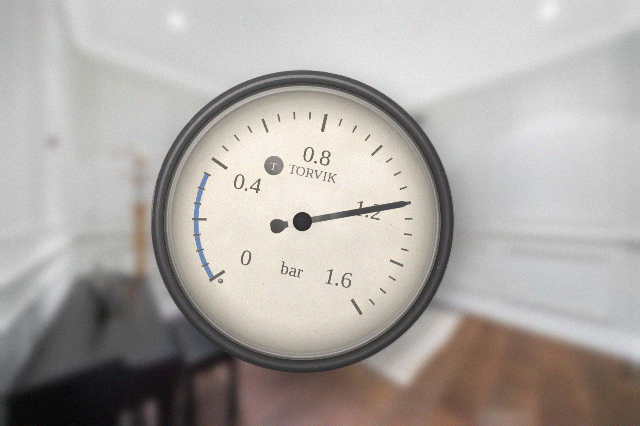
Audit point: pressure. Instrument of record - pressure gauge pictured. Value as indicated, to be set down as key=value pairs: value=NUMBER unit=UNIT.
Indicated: value=1.2 unit=bar
